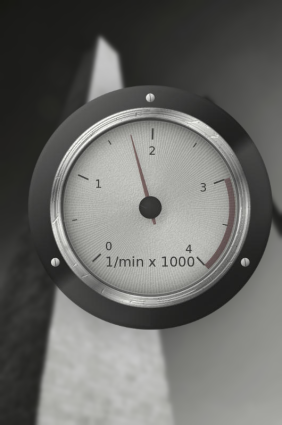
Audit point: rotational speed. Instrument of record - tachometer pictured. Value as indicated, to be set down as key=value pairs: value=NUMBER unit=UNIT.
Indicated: value=1750 unit=rpm
